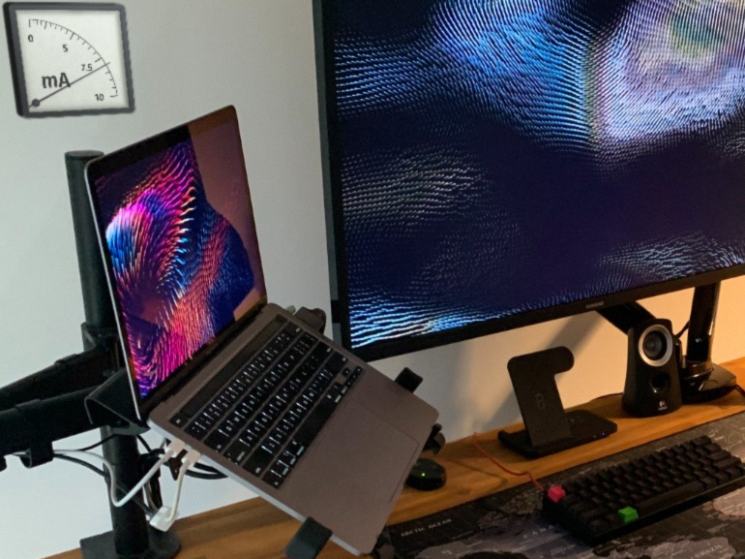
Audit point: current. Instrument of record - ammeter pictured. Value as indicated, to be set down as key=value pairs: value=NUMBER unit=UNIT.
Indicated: value=8 unit=mA
